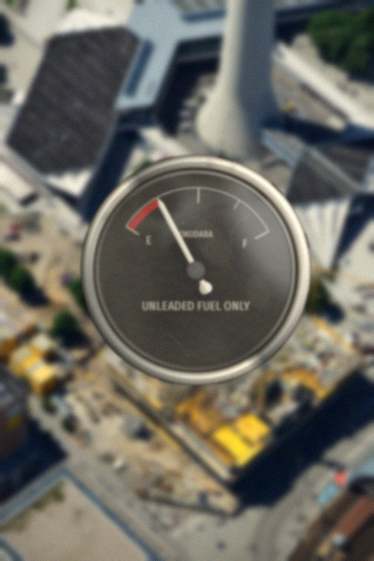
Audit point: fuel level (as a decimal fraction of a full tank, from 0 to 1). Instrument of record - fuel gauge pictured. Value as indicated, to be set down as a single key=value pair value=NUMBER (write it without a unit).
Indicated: value=0.25
